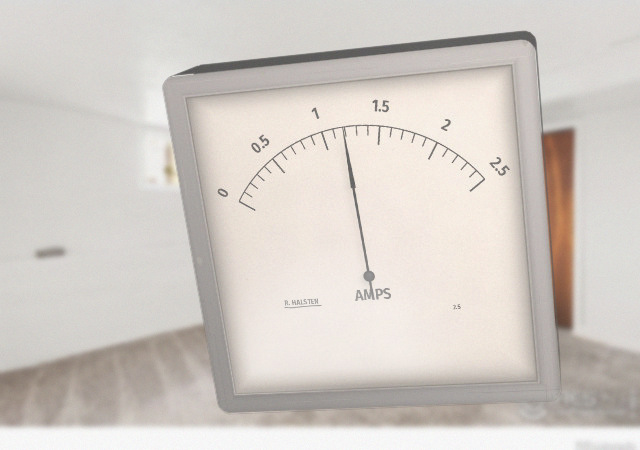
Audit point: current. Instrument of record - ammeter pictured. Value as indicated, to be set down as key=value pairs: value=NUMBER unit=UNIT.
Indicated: value=1.2 unit=A
